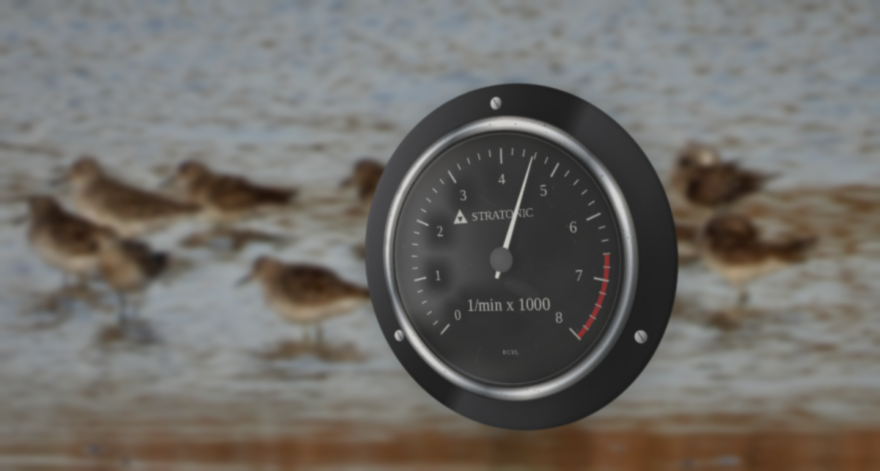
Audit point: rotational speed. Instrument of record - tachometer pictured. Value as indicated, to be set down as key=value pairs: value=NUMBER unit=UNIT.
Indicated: value=4600 unit=rpm
